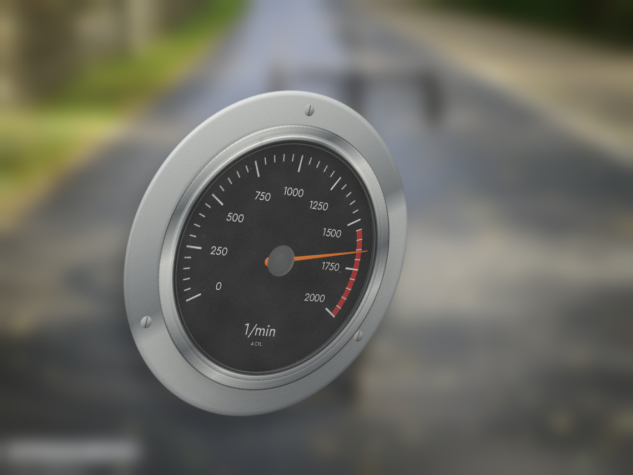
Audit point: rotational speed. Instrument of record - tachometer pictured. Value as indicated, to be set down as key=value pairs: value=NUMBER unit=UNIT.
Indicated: value=1650 unit=rpm
